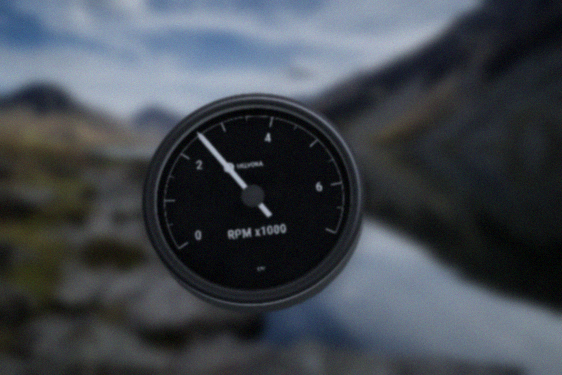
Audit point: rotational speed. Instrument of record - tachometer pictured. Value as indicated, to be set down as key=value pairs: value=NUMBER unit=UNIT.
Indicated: value=2500 unit=rpm
